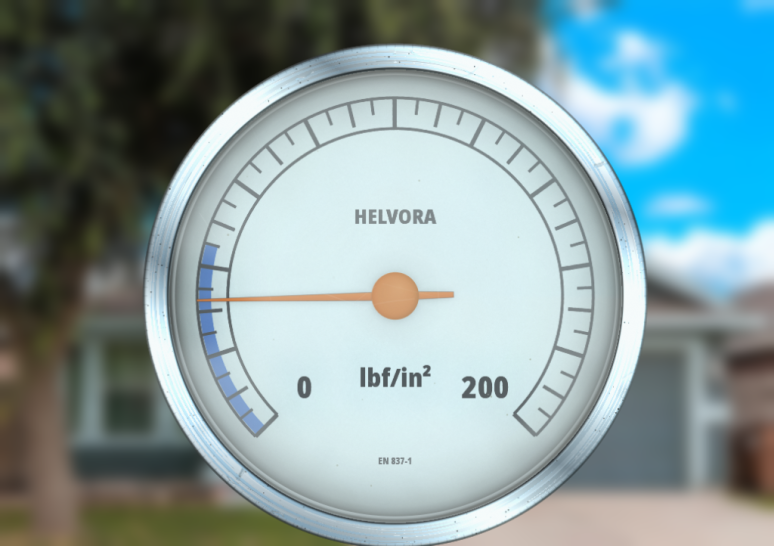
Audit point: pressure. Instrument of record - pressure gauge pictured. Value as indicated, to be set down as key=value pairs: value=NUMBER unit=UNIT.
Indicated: value=32.5 unit=psi
